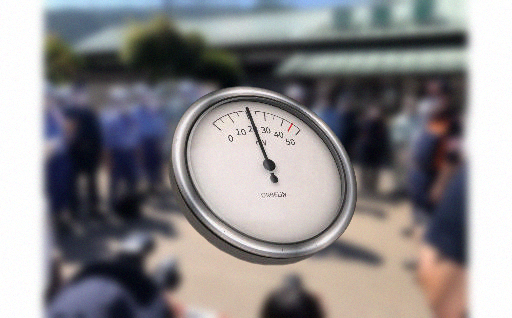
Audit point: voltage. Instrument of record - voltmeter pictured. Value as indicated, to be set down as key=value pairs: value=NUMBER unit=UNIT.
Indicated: value=20 unit=mV
